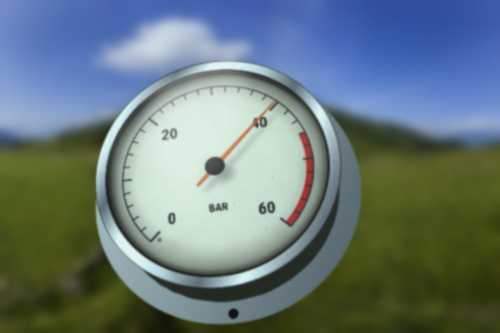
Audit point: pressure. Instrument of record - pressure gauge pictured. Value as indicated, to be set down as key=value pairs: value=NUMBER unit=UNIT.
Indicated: value=40 unit=bar
